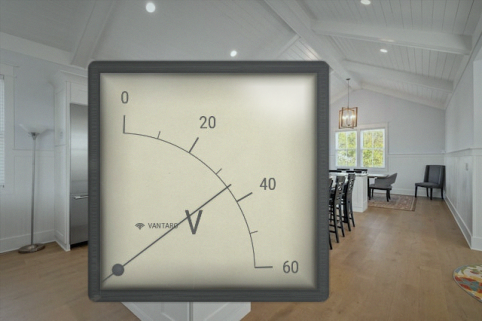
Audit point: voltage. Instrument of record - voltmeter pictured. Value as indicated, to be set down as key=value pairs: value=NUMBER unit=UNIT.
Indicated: value=35 unit=V
